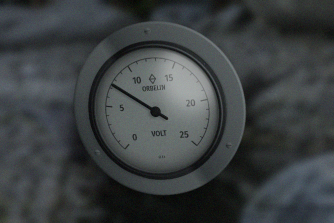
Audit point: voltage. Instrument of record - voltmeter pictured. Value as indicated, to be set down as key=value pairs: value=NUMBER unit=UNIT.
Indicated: value=7.5 unit=V
